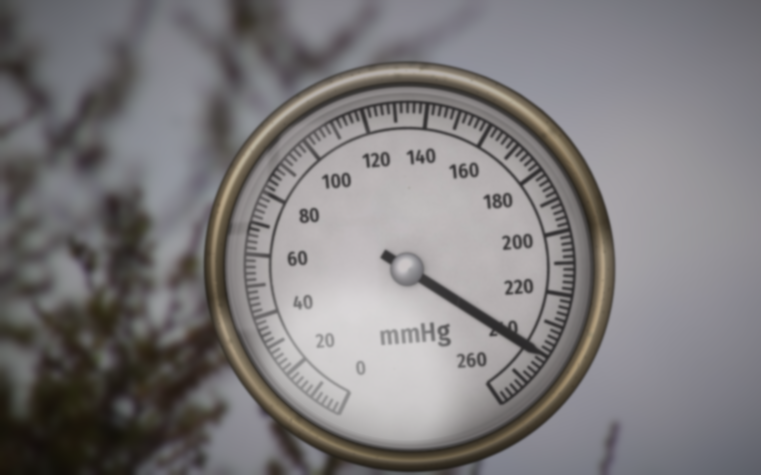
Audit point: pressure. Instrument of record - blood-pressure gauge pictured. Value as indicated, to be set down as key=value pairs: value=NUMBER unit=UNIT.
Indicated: value=240 unit=mmHg
